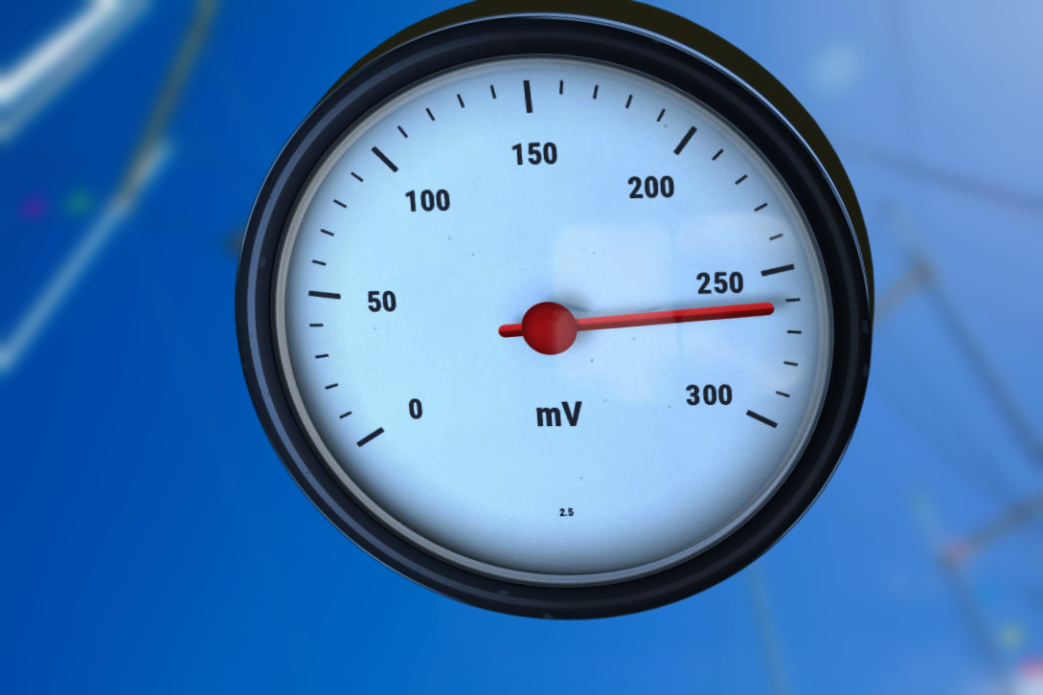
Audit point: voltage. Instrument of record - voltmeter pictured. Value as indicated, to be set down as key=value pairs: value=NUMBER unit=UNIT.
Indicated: value=260 unit=mV
